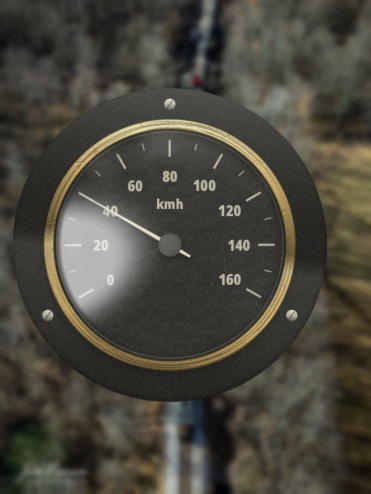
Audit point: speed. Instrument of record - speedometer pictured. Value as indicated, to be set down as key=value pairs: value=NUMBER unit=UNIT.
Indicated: value=40 unit=km/h
